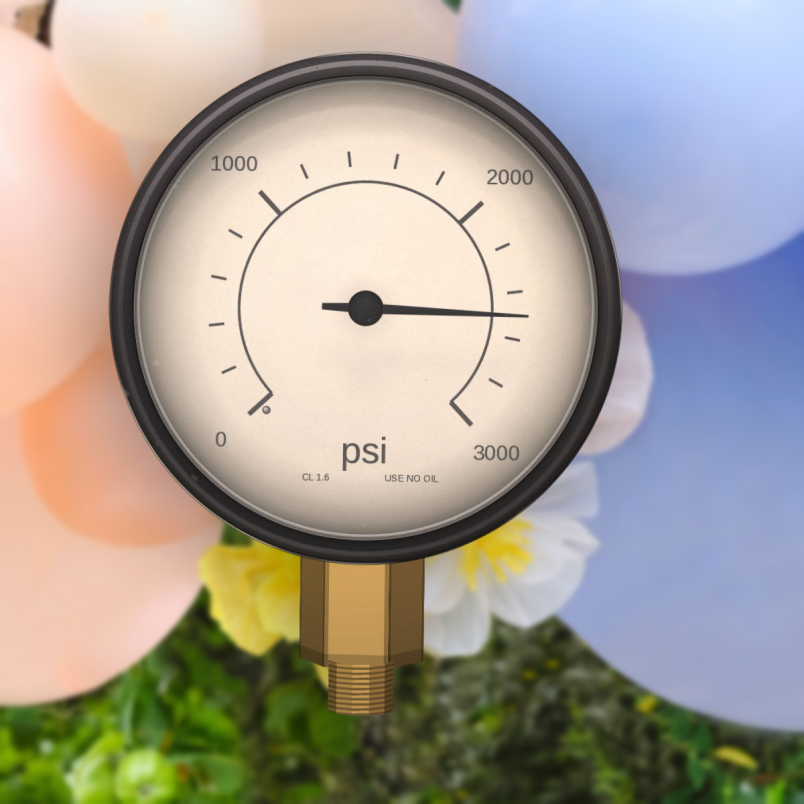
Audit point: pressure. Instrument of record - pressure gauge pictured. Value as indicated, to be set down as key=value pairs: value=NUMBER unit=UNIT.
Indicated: value=2500 unit=psi
